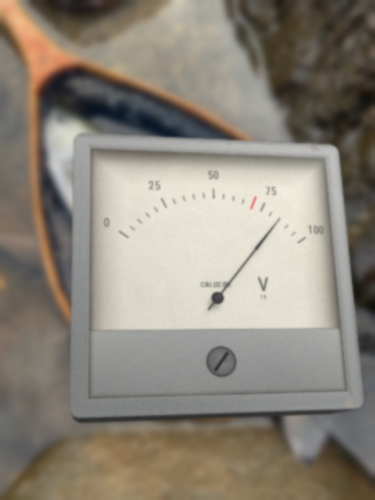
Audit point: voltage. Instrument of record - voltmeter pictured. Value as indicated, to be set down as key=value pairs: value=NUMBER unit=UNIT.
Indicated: value=85 unit=V
